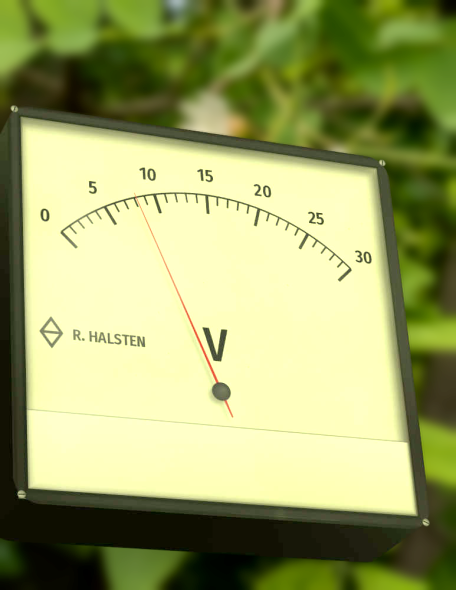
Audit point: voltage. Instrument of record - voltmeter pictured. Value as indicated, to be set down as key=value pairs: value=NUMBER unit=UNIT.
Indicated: value=8 unit=V
